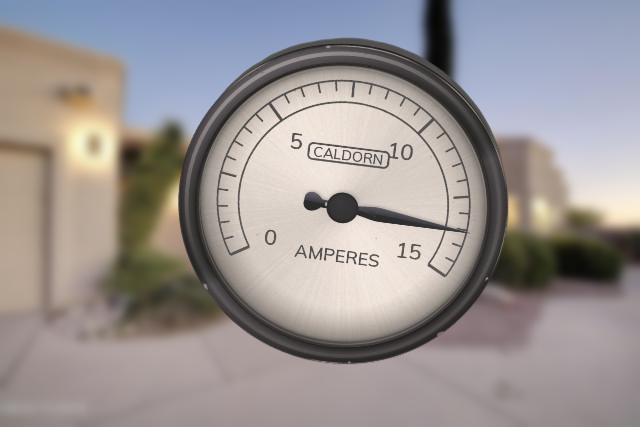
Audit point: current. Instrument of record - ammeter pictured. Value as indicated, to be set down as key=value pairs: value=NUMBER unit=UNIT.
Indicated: value=13.5 unit=A
